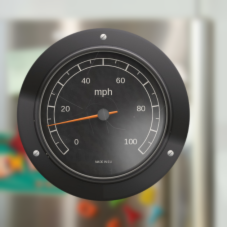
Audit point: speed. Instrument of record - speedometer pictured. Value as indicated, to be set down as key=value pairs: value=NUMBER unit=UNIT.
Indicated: value=12.5 unit=mph
